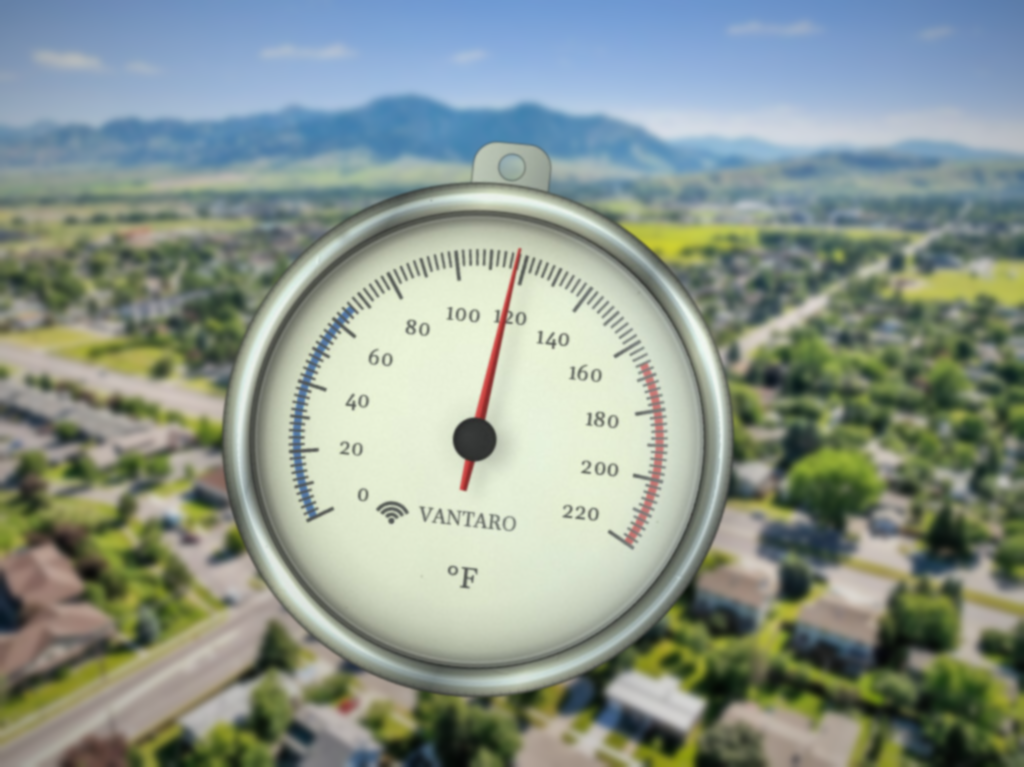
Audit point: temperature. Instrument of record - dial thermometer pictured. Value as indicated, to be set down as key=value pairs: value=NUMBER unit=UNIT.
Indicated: value=118 unit=°F
